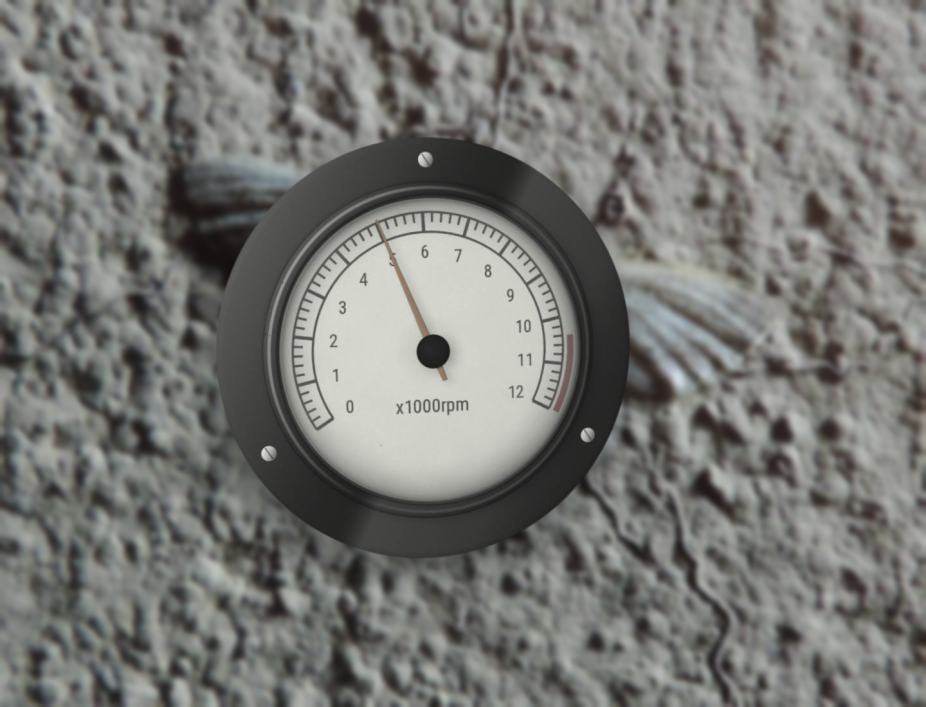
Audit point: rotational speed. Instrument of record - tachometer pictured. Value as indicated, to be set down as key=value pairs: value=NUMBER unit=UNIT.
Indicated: value=5000 unit=rpm
